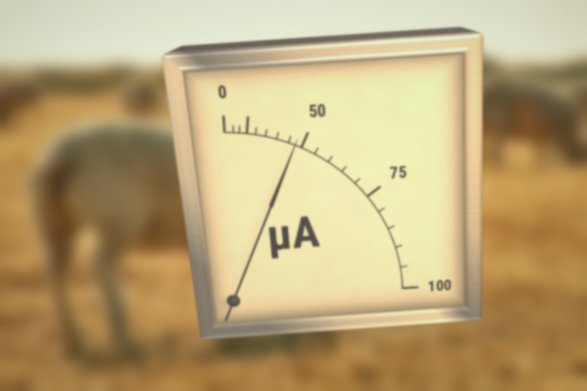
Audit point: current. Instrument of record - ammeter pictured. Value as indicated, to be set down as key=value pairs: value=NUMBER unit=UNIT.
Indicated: value=47.5 unit=µA
